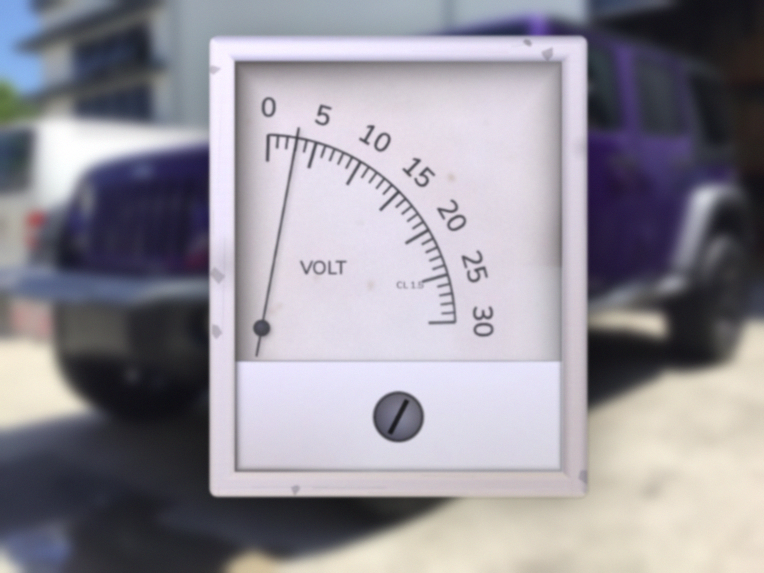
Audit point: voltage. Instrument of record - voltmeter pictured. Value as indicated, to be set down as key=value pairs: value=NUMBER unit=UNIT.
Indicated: value=3 unit=V
